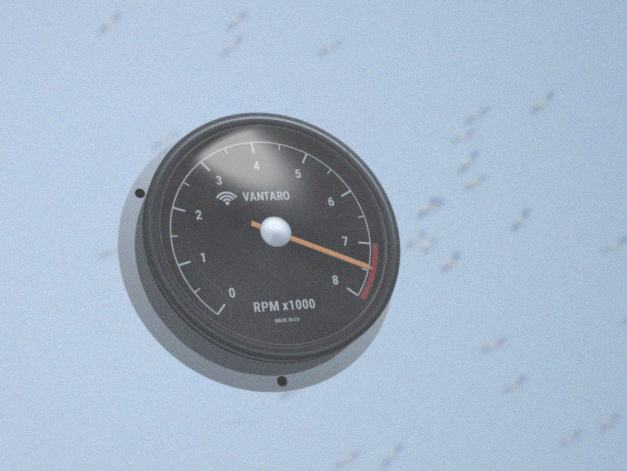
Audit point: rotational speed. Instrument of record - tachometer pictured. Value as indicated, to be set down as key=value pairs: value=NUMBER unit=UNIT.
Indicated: value=7500 unit=rpm
